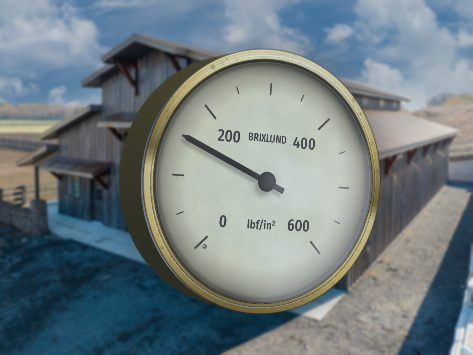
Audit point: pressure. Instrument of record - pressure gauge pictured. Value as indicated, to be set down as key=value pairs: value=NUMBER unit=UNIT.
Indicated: value=150 unit=psi
